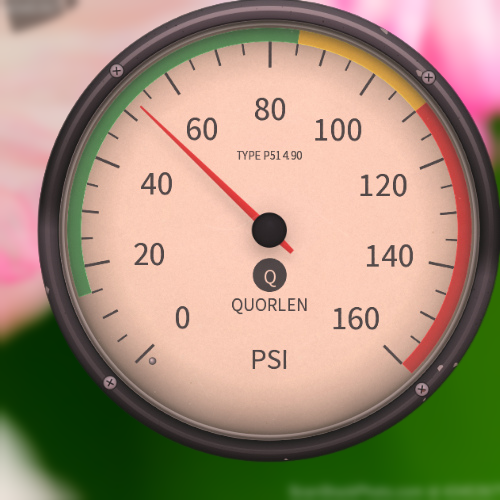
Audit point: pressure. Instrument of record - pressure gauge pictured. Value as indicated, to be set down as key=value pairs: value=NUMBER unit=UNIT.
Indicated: value=52.5 unit=psi
